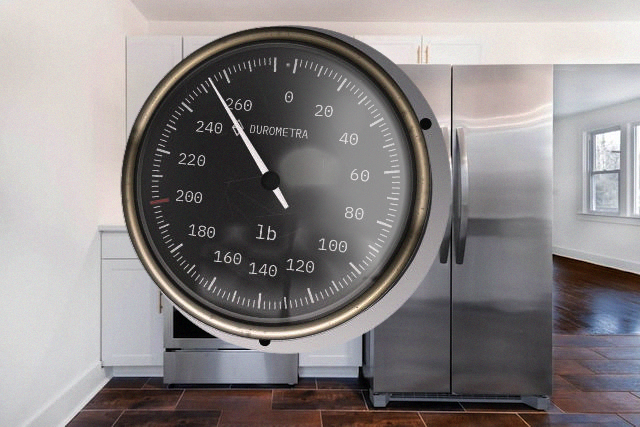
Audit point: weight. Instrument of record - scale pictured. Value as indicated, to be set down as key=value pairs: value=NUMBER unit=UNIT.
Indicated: value=254 unit=lb
